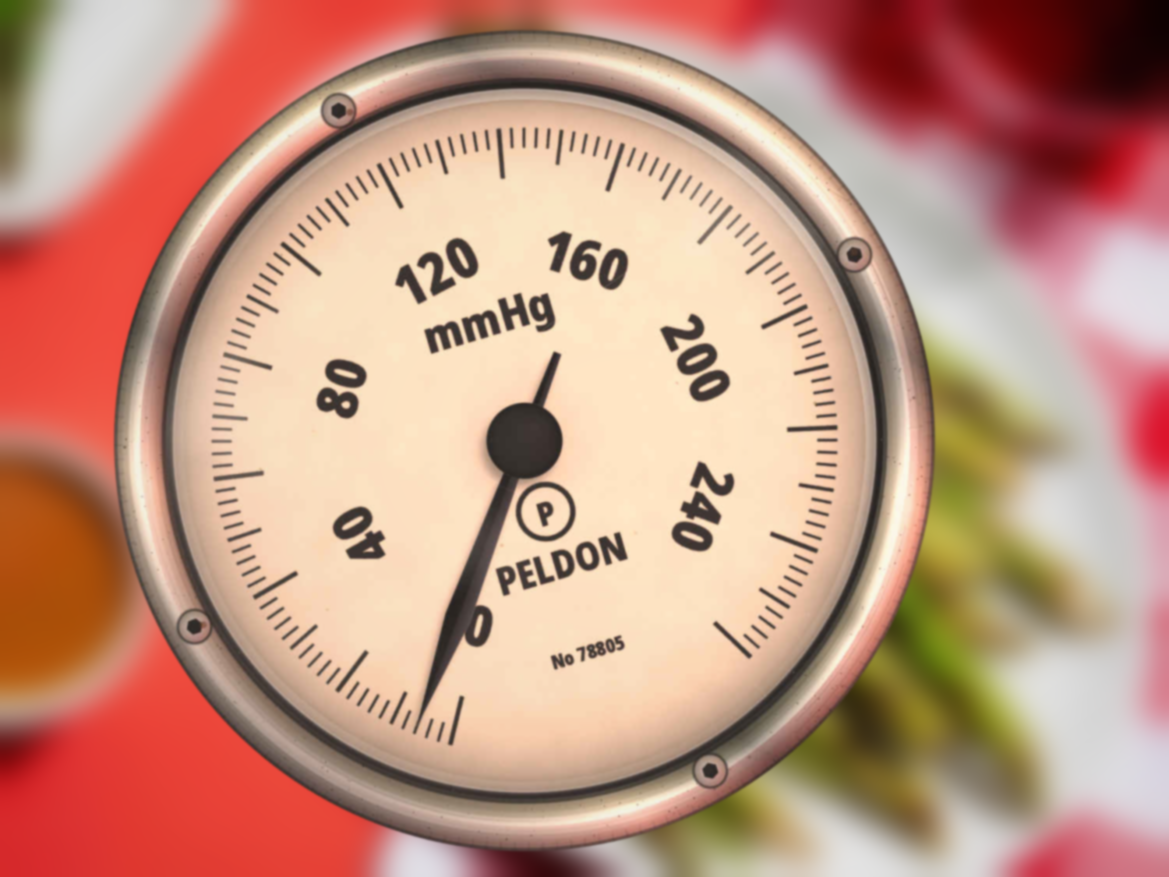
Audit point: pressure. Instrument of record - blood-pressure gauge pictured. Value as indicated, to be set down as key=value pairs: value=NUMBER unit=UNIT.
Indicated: value=6 unit=mmHg
